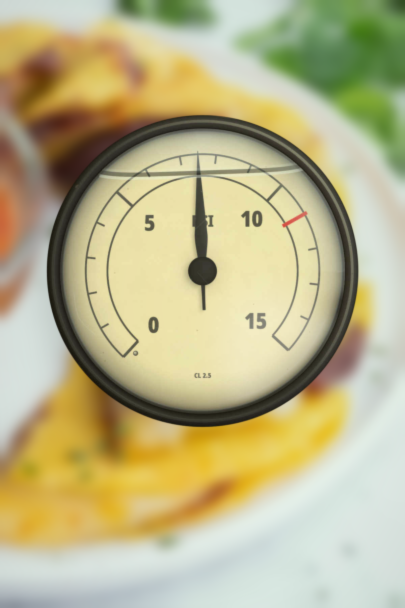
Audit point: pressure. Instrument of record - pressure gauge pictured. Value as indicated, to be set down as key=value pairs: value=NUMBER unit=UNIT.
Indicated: value=7.5 unit=psi
